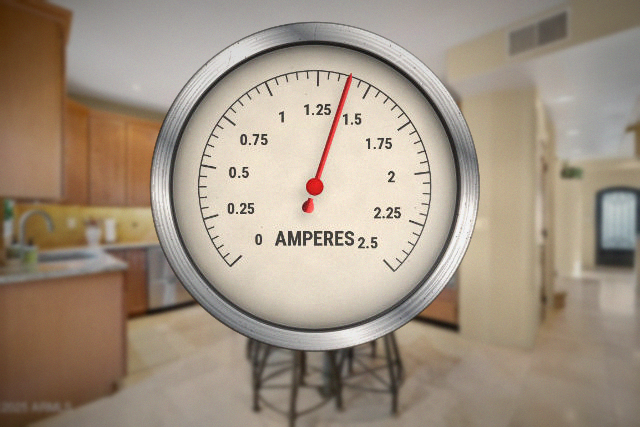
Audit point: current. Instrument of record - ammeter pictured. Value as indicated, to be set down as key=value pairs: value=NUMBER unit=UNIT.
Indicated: value=1.4 unit=A
